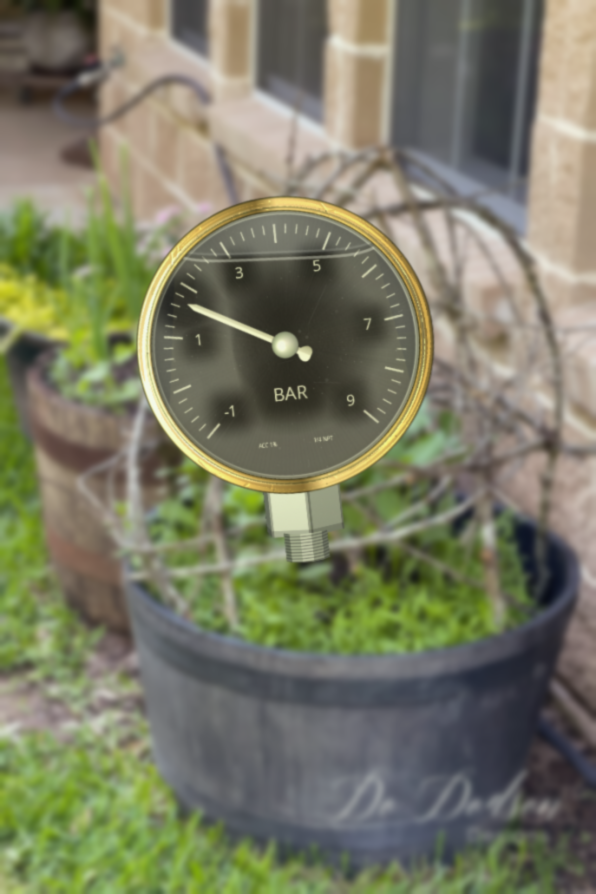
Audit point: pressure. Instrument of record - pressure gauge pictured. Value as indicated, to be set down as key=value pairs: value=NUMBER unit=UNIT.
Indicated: value=1.7 unit=bar
